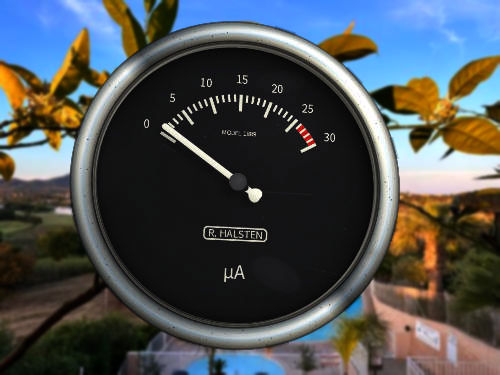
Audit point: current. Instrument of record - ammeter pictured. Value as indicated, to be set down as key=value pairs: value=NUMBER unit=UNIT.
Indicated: value=1 unit=µA
